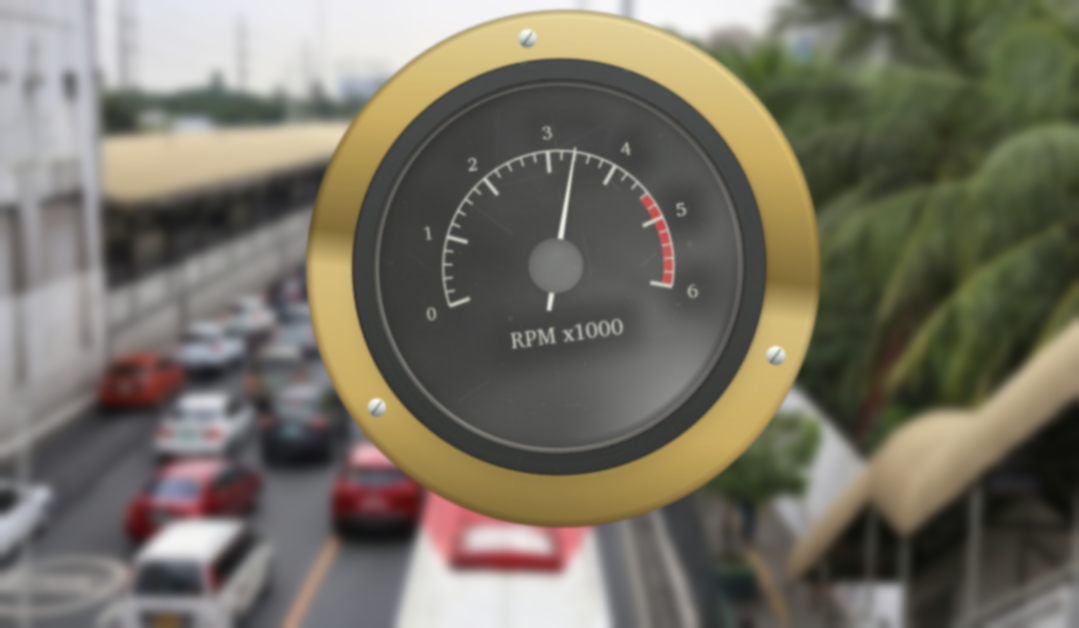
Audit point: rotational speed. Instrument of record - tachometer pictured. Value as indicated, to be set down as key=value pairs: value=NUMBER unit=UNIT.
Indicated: value=3400 unit=rpm
